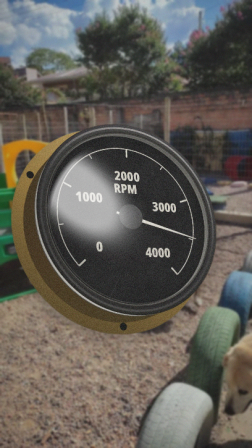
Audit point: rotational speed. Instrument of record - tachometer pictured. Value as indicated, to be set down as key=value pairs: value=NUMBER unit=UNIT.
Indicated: value=3500 unit=rpm
